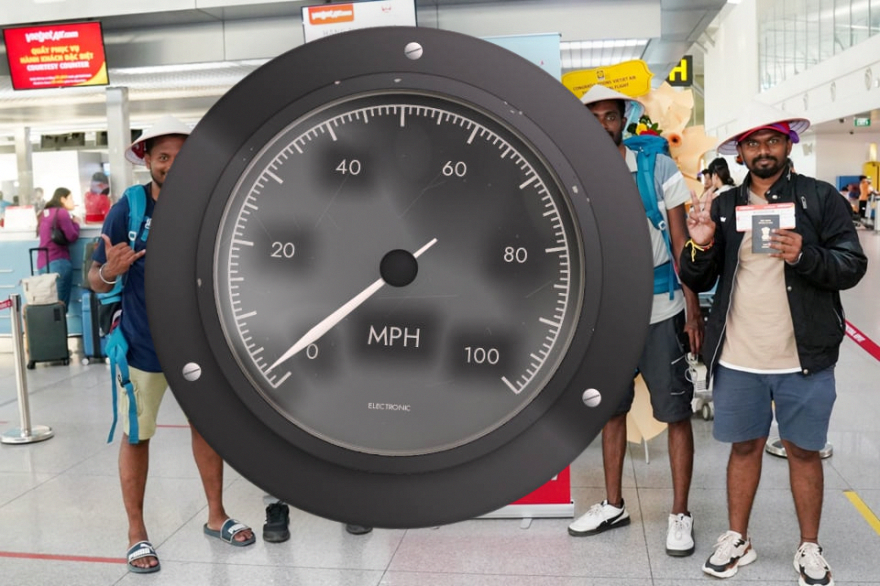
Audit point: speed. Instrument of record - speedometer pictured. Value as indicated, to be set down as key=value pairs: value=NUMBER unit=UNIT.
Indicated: value=2 unit=mph
